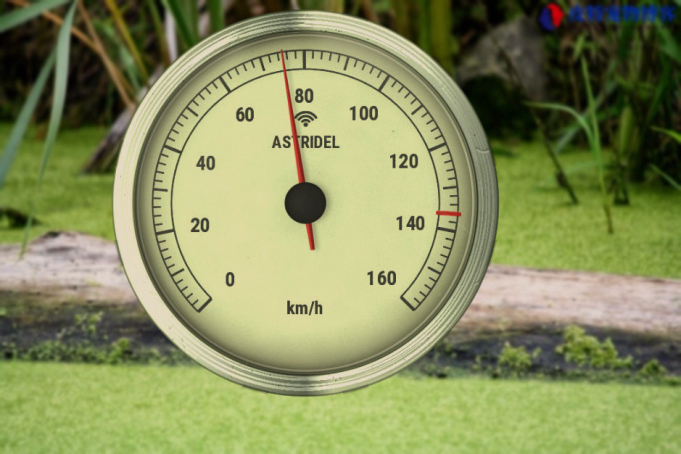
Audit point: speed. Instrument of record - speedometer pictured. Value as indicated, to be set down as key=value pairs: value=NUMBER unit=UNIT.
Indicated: value=75 unit=km/h
